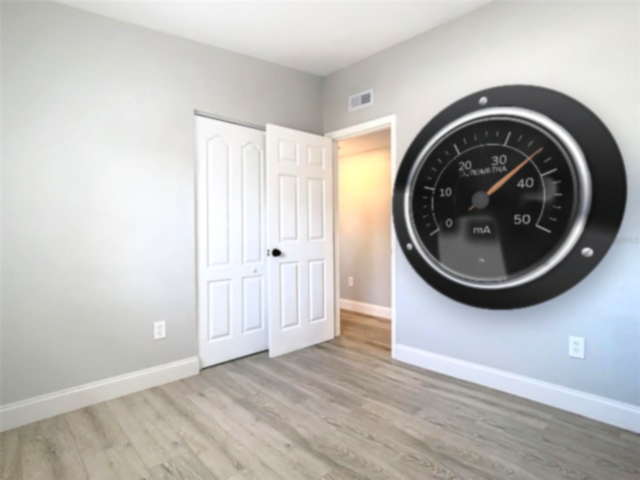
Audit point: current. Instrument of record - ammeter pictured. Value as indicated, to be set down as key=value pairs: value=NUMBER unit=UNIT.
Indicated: value=36 unit=mA
